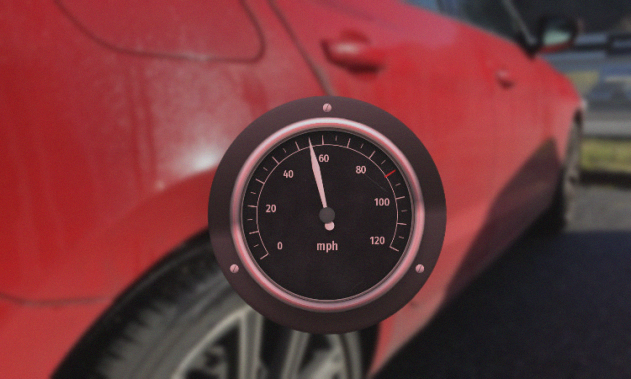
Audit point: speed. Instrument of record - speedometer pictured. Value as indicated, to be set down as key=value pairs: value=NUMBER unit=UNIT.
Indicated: value=55 unit=mph
